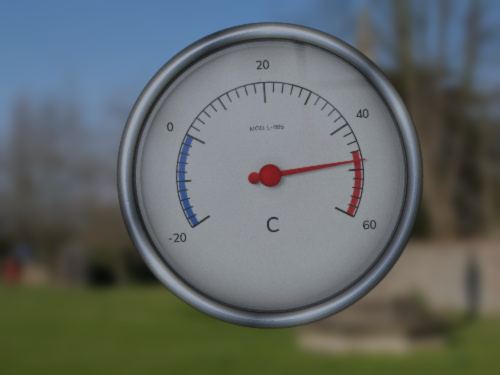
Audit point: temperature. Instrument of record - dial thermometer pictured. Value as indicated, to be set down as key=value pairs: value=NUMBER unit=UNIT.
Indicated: value=48 unit=°C
